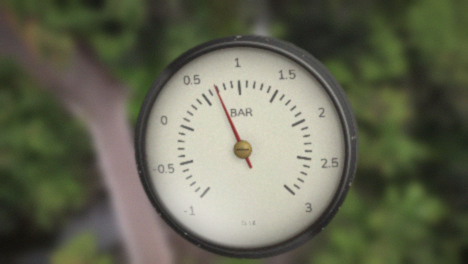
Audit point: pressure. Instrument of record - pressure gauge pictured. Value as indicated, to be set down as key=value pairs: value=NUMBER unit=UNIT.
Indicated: value=0.7 unit=bar
